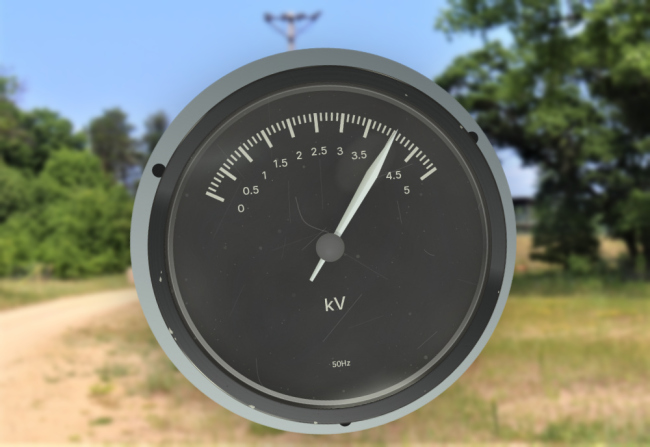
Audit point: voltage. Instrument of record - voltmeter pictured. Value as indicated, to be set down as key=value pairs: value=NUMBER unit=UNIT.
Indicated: value=4 unit=kV
